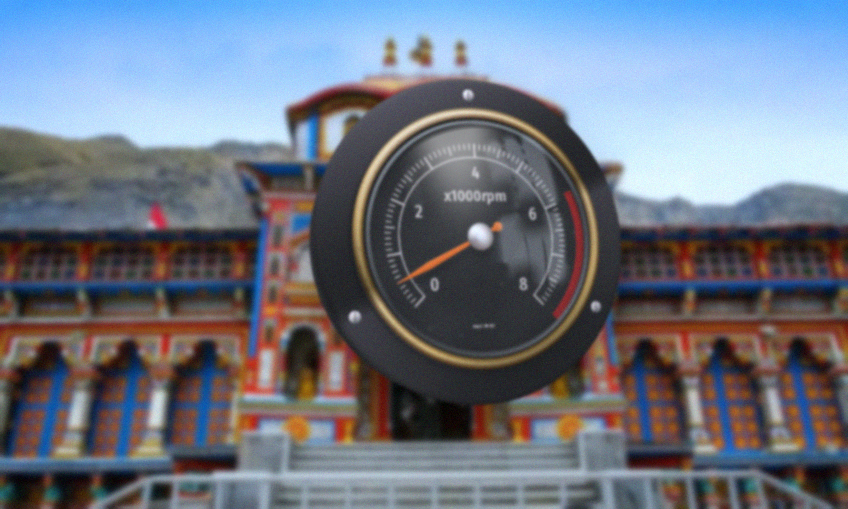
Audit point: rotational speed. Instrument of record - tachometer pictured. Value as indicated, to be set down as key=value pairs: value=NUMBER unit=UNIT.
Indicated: value=500 unit=rpm
